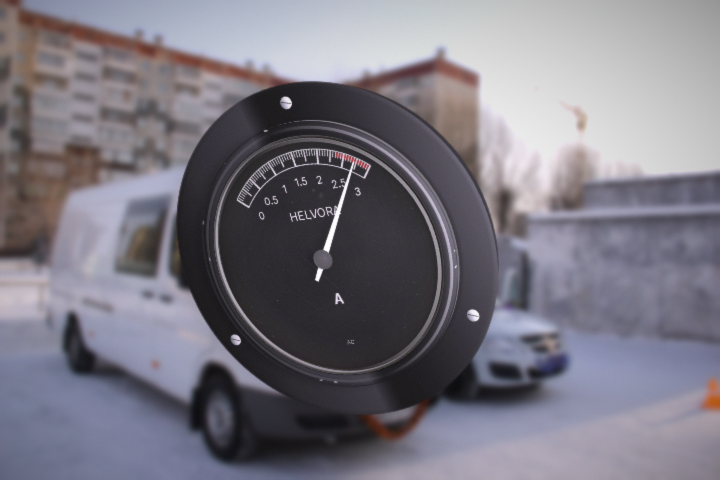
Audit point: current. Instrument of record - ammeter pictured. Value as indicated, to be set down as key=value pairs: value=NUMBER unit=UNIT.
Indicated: value=2.75 unit=A
